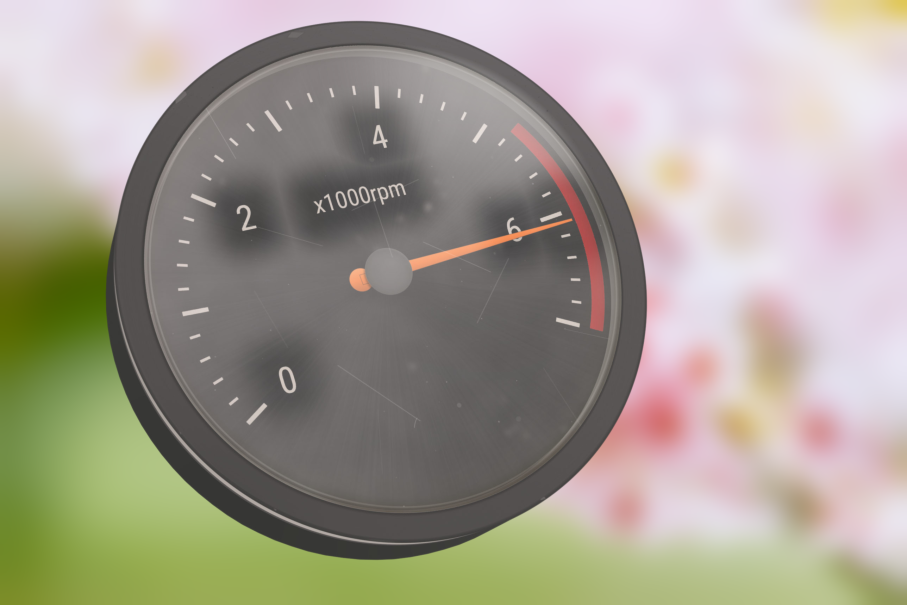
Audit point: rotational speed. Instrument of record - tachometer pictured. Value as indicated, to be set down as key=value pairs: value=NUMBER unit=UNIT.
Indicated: value=6100 unit=rpm
